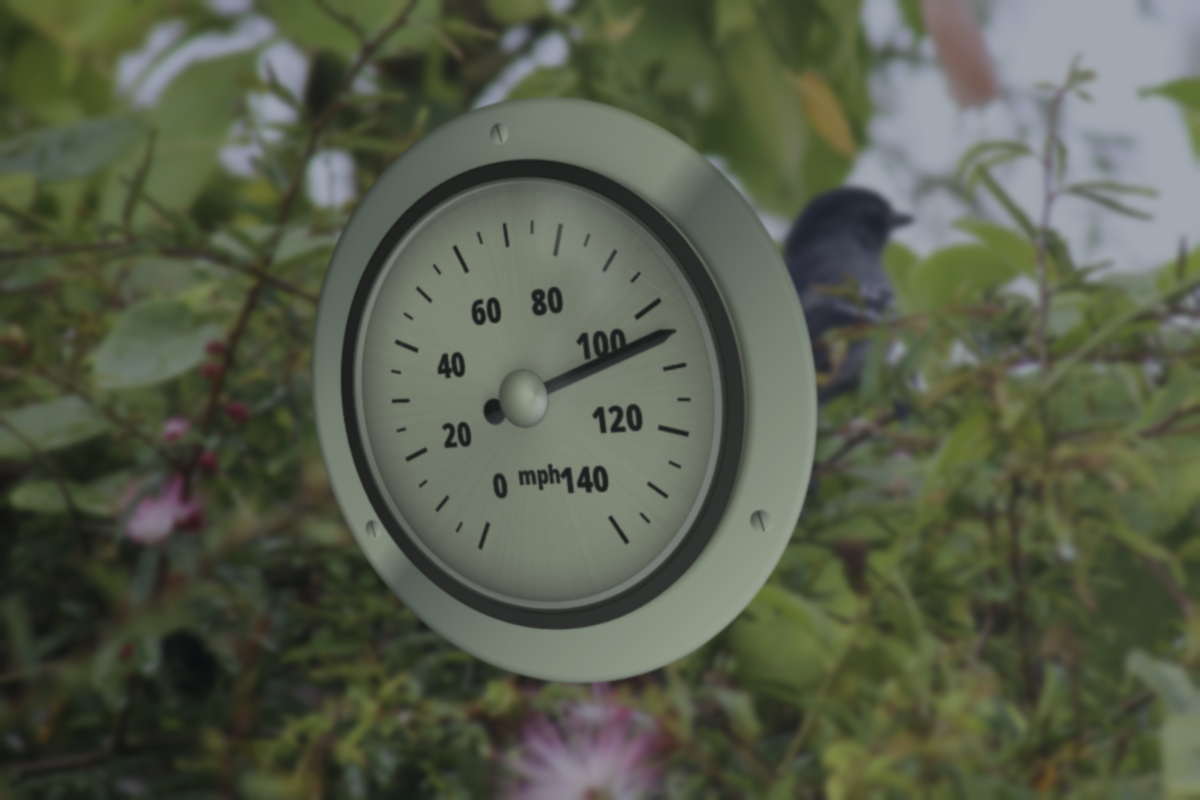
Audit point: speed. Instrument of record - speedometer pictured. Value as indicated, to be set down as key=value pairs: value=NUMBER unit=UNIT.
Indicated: value=105 unit=mph
